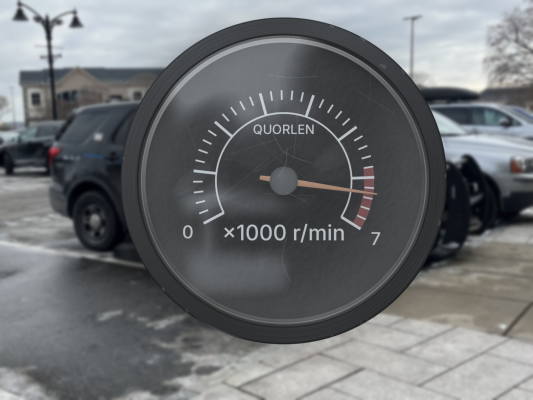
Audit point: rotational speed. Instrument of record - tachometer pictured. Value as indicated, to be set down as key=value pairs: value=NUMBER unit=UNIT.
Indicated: value=6300 unit=rpm
